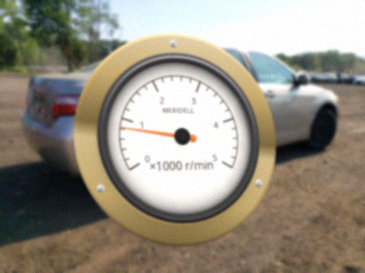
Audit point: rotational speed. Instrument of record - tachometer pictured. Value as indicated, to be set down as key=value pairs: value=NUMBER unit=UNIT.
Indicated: value=800 unit=rpm
